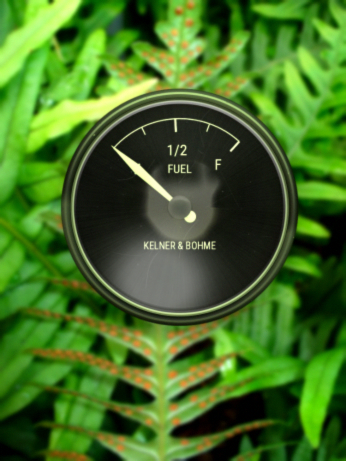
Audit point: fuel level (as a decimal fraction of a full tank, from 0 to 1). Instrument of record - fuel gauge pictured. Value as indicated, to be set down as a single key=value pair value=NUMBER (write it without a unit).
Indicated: value=0
